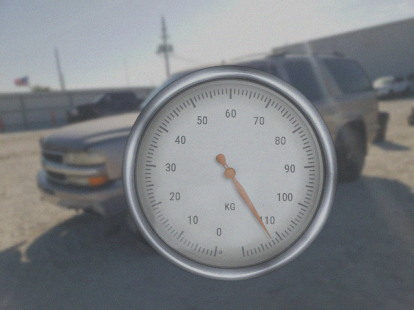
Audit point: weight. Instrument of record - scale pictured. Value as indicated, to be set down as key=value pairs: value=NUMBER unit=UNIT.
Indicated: value=112 unit=kg
